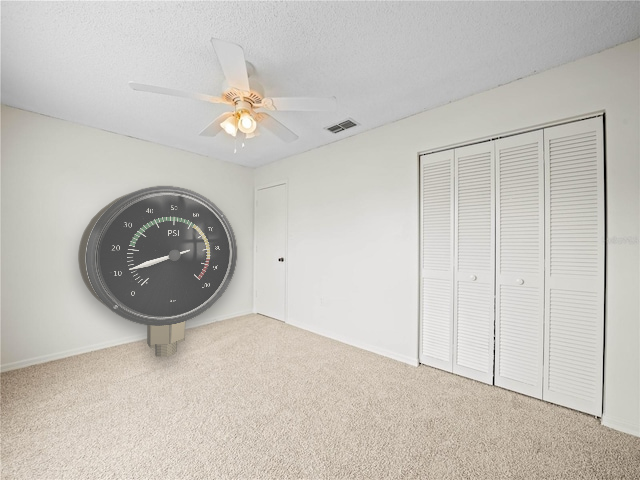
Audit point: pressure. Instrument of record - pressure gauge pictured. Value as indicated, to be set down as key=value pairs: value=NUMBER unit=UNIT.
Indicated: value=10 unit=psi
